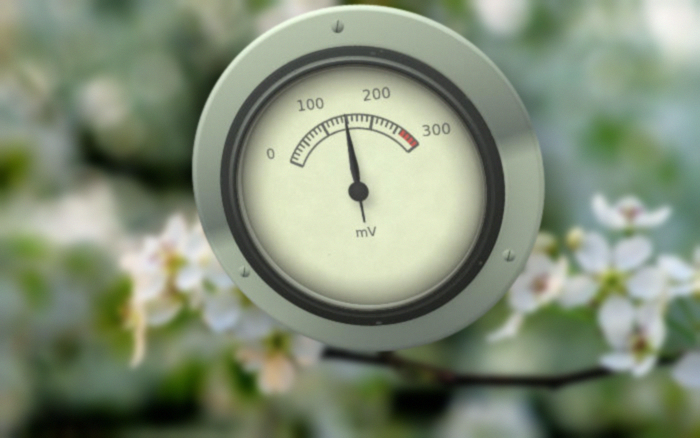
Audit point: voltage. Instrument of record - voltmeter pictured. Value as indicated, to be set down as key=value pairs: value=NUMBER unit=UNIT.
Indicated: value=150 unit=mV
